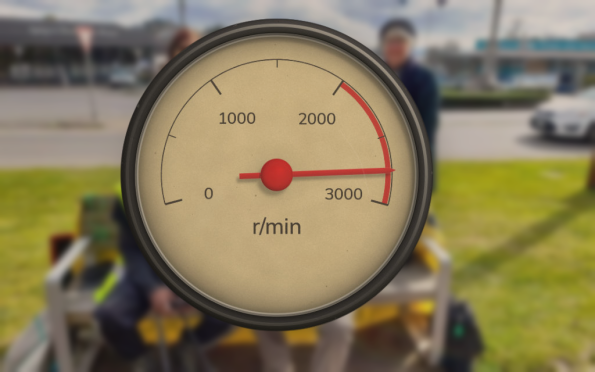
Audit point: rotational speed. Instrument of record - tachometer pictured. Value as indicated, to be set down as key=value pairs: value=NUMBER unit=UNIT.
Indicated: value=2750 unit=rpm
